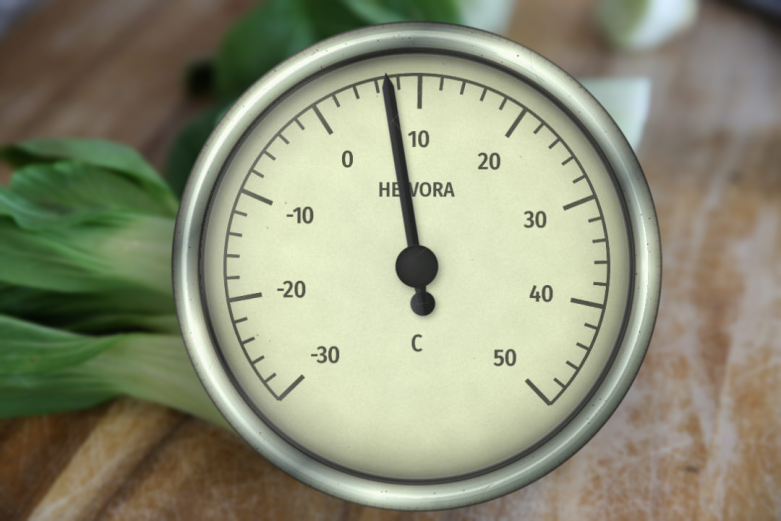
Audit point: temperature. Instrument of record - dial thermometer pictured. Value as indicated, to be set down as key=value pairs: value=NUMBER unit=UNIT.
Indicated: value=7 unit=°C
